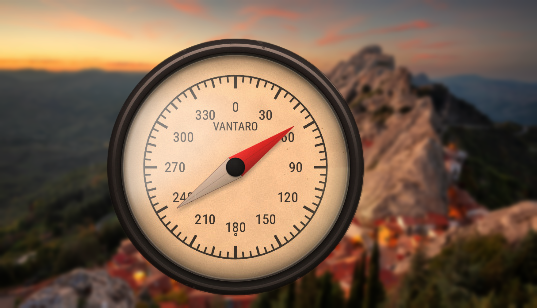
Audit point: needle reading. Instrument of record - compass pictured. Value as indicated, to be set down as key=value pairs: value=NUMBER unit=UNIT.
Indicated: value=55 unit=°
